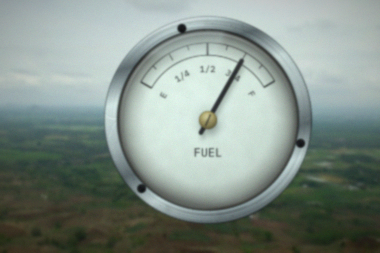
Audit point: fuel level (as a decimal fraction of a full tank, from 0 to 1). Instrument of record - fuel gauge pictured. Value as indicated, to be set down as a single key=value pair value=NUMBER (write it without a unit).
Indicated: value=0.75
